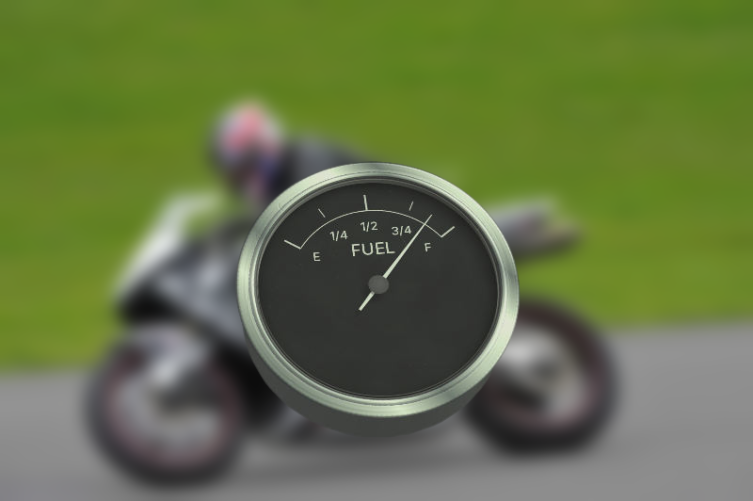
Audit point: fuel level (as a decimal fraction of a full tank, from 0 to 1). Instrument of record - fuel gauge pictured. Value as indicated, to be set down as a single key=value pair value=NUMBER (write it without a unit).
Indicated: value=0.875
